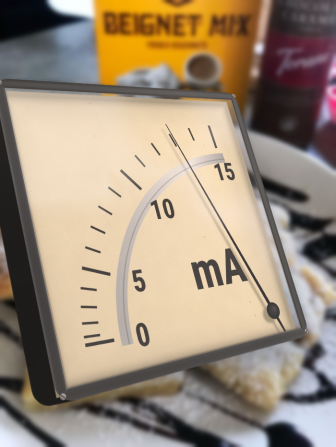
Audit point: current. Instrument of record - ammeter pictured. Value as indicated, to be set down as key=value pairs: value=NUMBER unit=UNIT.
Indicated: value=13 unit=mA
